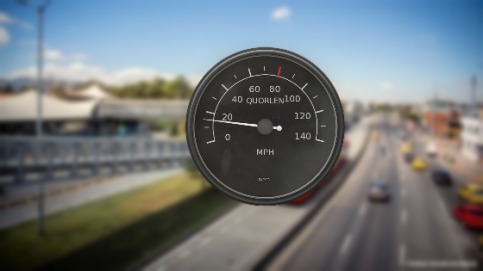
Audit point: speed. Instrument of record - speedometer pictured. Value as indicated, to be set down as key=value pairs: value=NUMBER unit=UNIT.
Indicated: value=15 unit=mph
